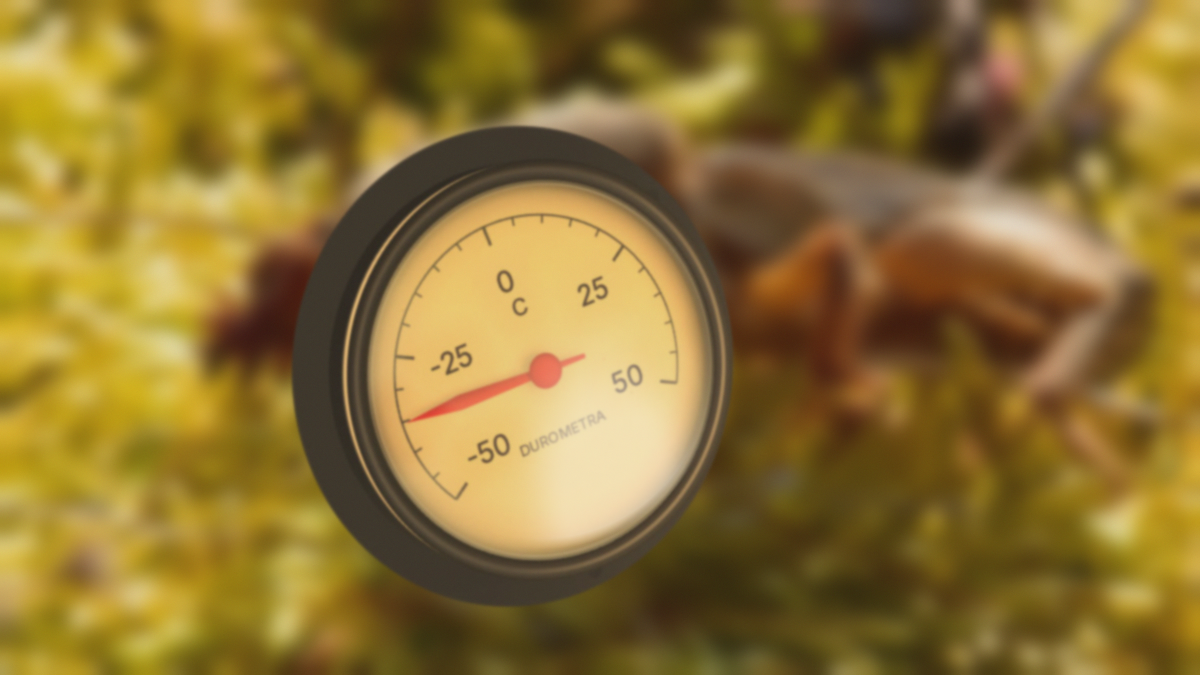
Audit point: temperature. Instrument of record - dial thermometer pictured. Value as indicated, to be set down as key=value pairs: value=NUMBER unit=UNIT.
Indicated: value=-35 unit=°C
